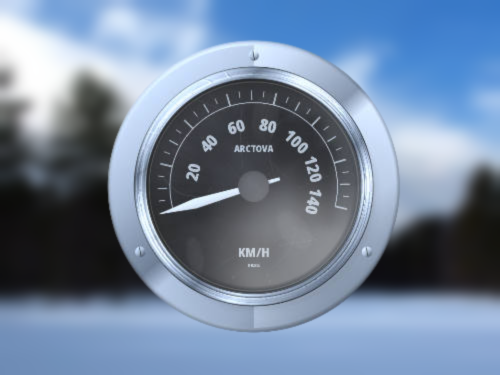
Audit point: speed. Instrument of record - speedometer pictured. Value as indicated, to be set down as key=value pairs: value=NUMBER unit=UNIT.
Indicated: value=0 unit=km/h
